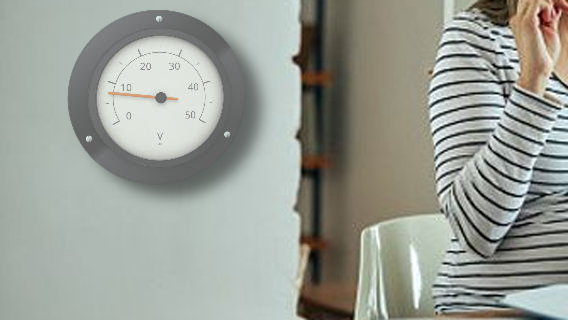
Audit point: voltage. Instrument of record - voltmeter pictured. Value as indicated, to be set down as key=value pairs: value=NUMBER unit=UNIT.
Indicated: value=7.5 unit=V
